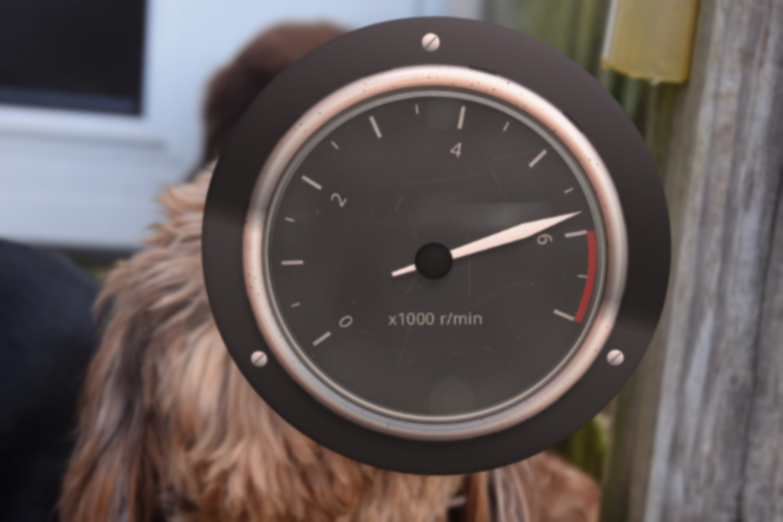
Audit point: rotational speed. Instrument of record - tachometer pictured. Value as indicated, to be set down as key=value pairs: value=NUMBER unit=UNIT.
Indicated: value=5750 unit=rpm
